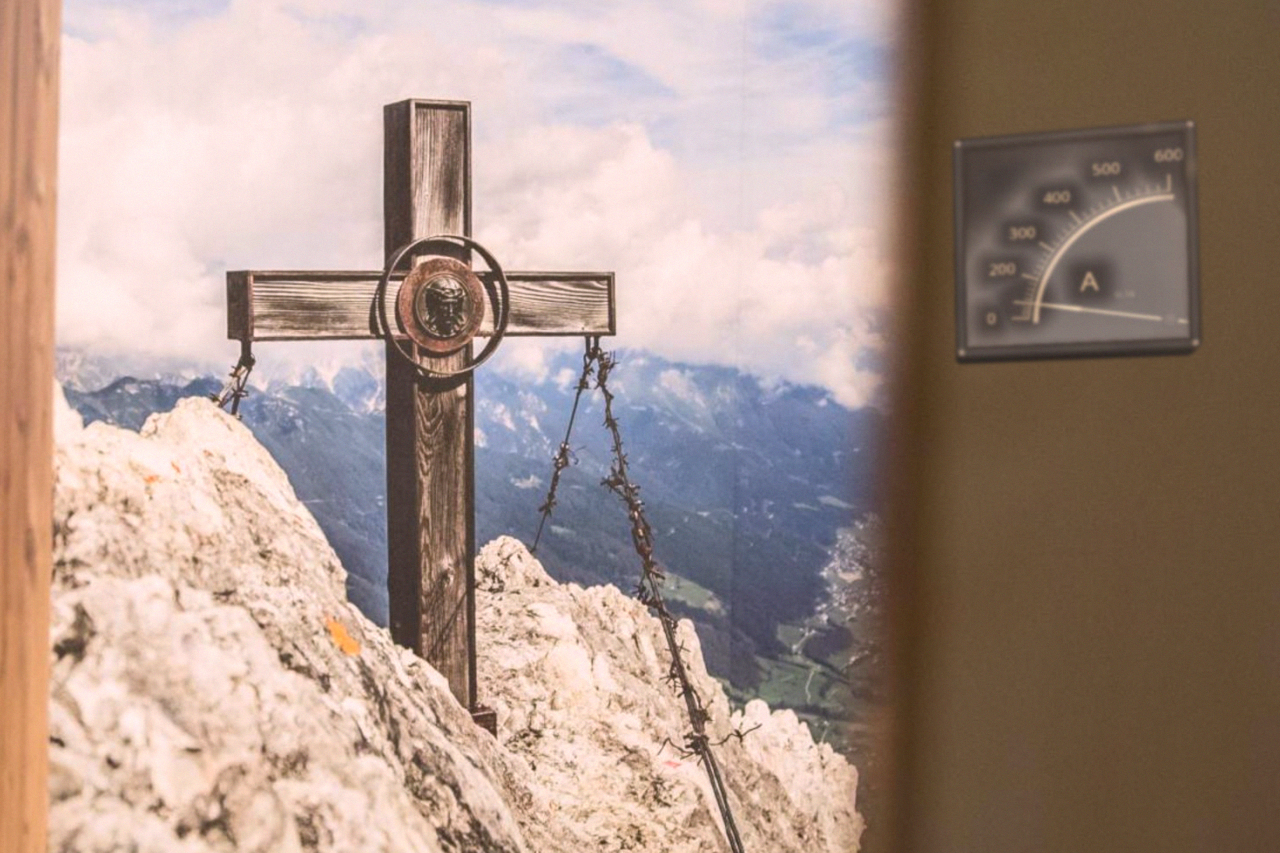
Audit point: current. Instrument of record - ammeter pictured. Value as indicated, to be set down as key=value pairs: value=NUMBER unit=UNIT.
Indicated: value=100 unit=A
